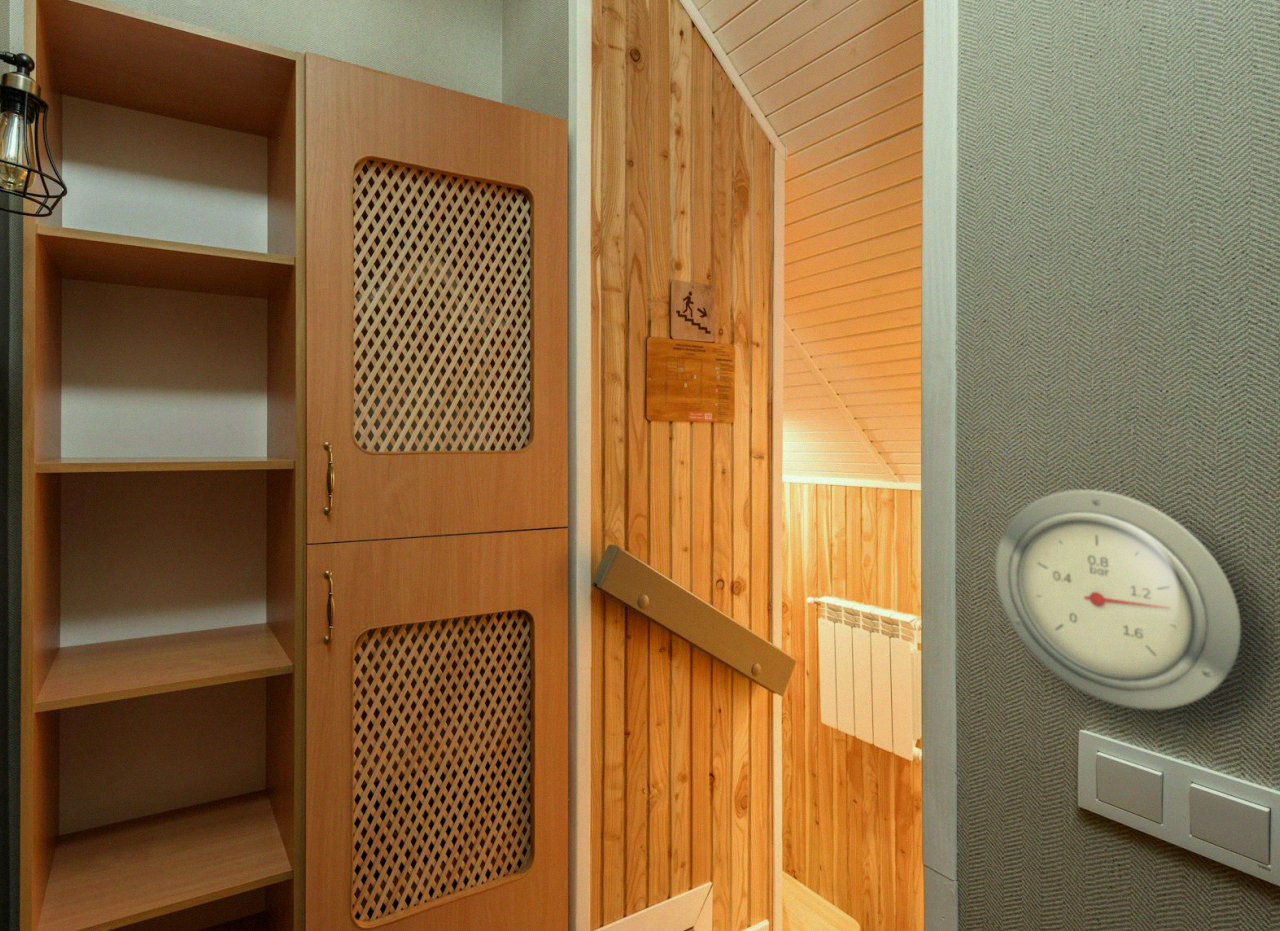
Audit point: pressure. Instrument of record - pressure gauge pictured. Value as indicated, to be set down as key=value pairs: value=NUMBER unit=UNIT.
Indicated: value=1.3 unit=bar
